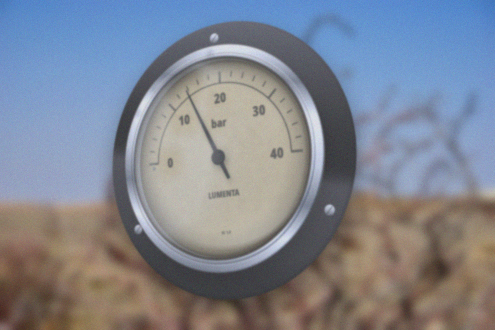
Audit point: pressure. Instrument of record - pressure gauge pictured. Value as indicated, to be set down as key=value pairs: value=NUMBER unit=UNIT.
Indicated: value=14 unit=bar
